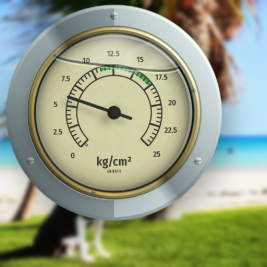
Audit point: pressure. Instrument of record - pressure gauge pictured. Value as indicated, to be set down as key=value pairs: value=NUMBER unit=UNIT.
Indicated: value=6 unit=kg/cm²
